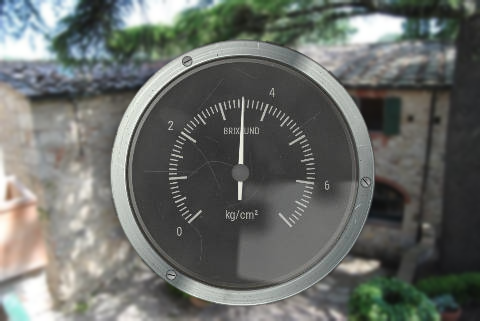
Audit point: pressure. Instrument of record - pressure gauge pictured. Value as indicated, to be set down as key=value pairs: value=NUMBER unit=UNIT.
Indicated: value=3.5 unit=kg/cm²
